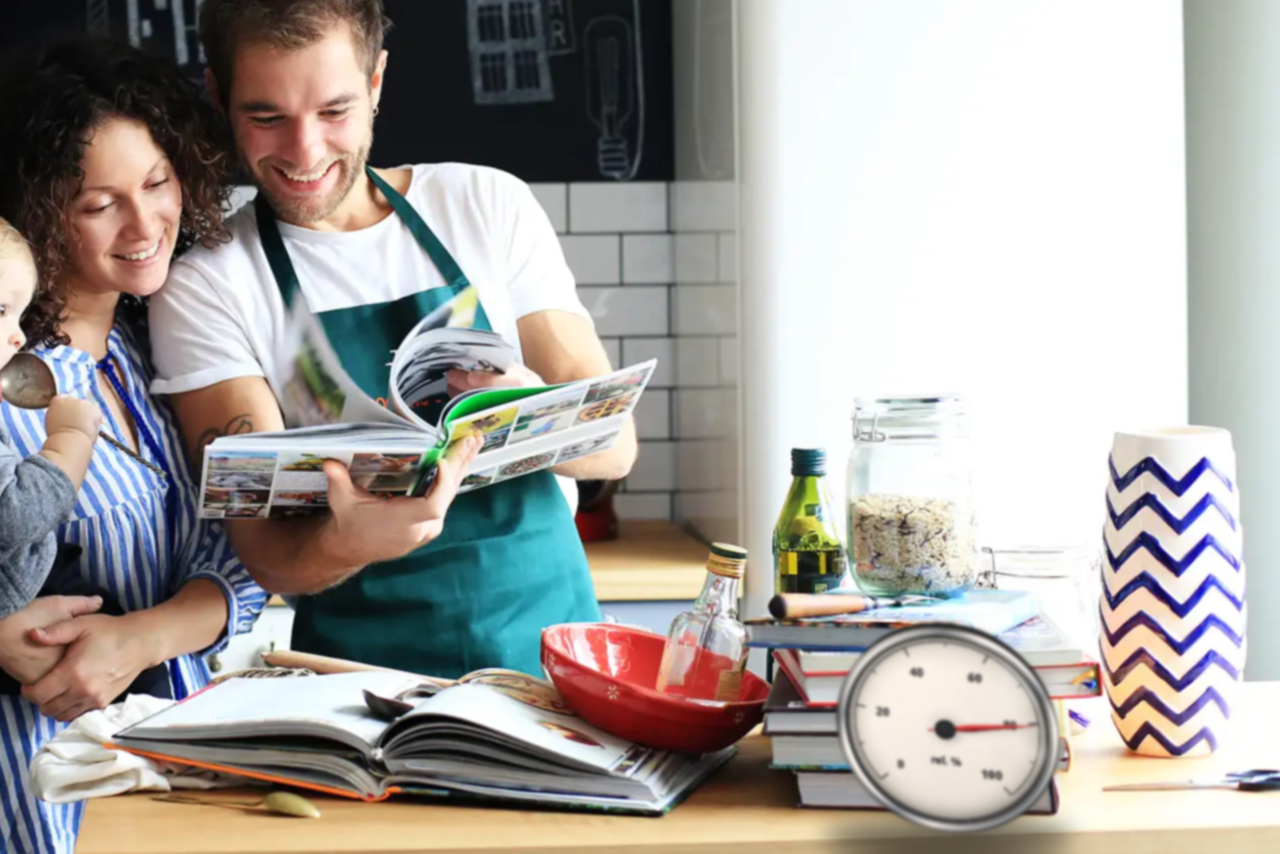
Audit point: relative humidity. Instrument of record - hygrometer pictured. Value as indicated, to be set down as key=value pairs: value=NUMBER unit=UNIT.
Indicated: value=80 unit=%
